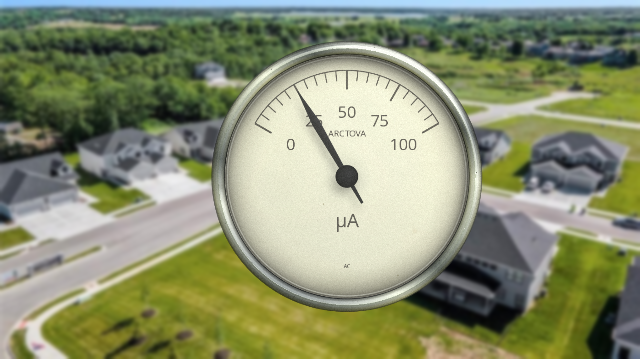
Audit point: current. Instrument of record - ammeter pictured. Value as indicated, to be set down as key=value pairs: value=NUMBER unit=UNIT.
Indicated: value=25 unit=µA
